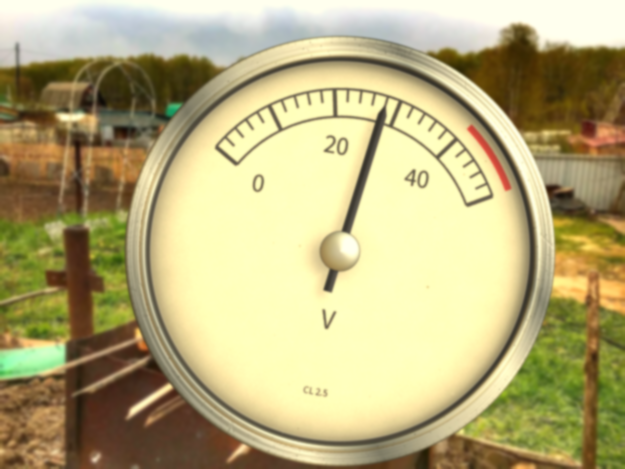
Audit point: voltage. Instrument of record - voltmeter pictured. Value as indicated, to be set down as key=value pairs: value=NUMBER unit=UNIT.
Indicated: value=28 unit=V
